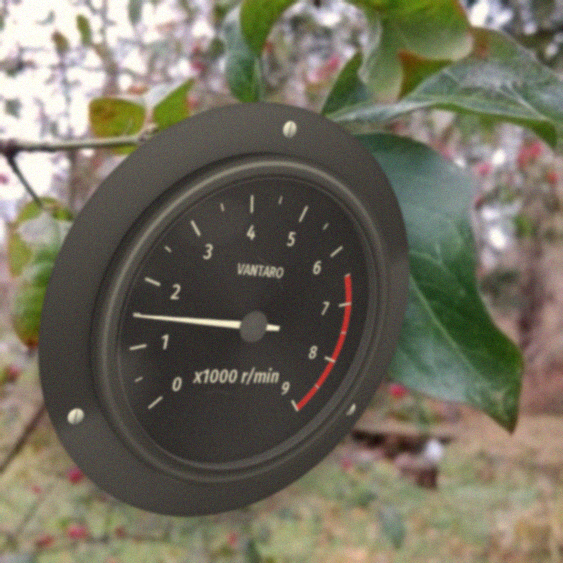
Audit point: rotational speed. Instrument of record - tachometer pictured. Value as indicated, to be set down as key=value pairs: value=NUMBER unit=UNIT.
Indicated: value=1500 unit=rpm
